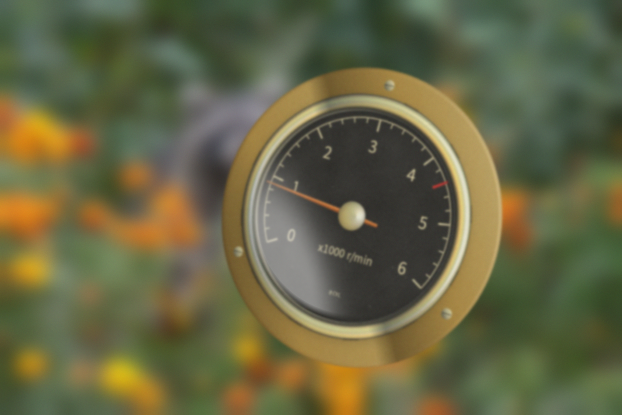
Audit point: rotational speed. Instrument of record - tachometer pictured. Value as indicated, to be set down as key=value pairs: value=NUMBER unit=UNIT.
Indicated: value=900 unit=rpm
